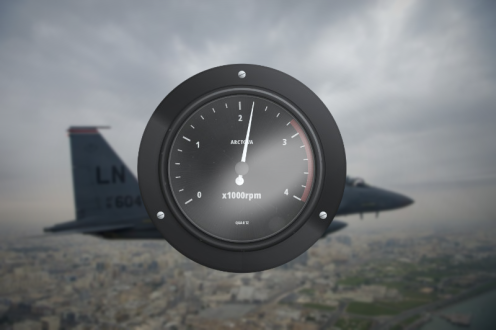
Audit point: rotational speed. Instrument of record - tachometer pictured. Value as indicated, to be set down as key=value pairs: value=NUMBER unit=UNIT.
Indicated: value=2200 unit=rpm
